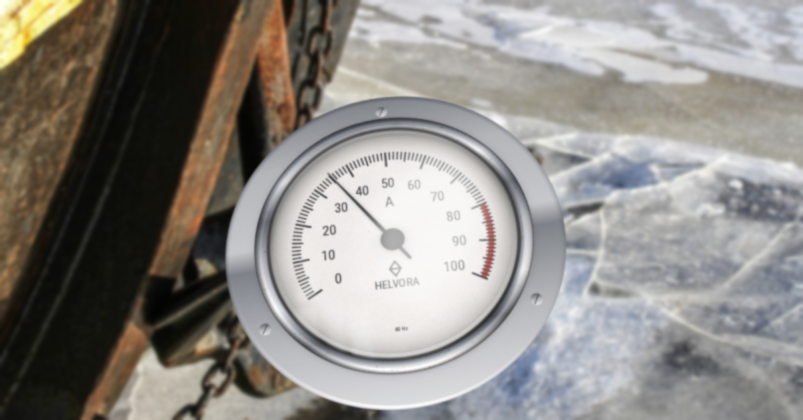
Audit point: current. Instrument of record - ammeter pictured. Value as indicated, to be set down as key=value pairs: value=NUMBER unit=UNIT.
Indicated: value=35 unit=A
